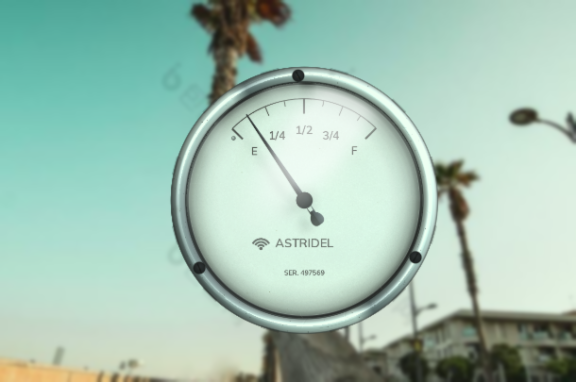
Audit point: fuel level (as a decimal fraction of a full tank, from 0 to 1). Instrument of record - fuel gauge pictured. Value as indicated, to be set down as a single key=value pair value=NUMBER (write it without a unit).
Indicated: value=0.125
